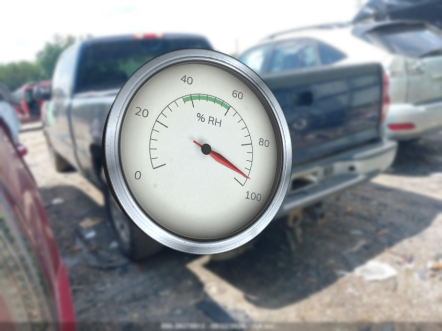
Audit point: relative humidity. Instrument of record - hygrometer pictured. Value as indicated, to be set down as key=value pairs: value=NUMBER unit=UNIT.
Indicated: value=96 unit=%
